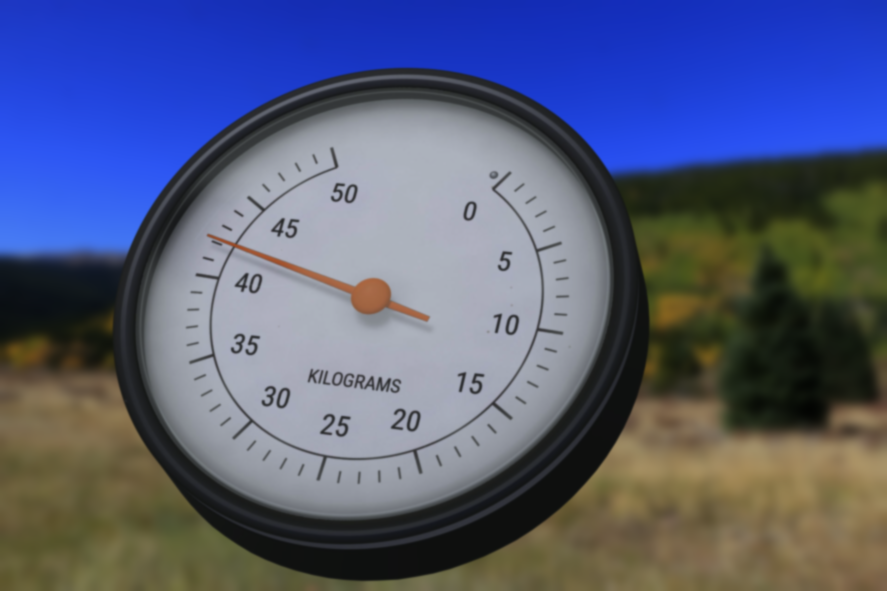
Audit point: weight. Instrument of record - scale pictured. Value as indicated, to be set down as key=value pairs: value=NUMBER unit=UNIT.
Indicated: value=42 unit=kg
